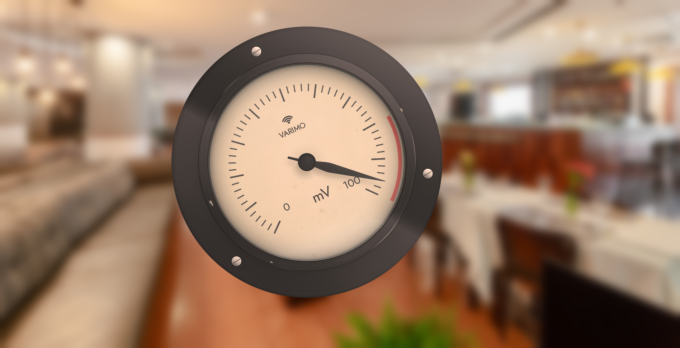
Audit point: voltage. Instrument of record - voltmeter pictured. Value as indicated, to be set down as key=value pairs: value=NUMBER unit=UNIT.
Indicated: value=96 unit=mV
